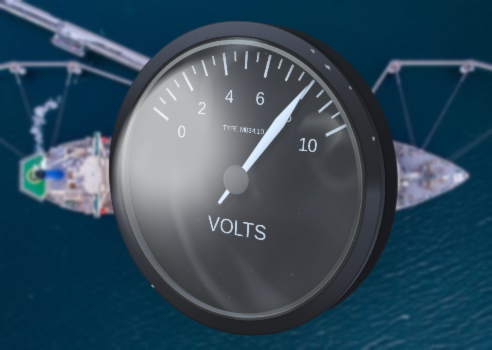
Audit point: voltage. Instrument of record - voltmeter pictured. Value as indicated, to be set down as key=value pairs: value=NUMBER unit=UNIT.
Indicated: value=8 unit=V
